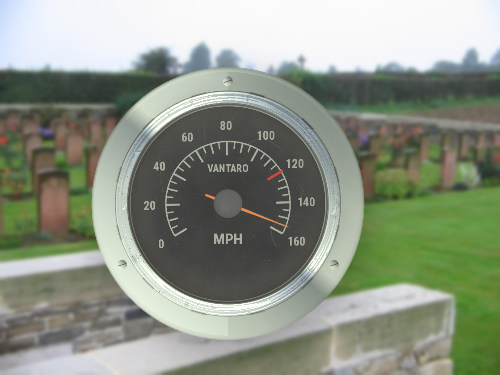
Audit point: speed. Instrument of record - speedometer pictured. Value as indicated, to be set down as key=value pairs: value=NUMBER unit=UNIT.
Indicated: value=155 unit=mph
